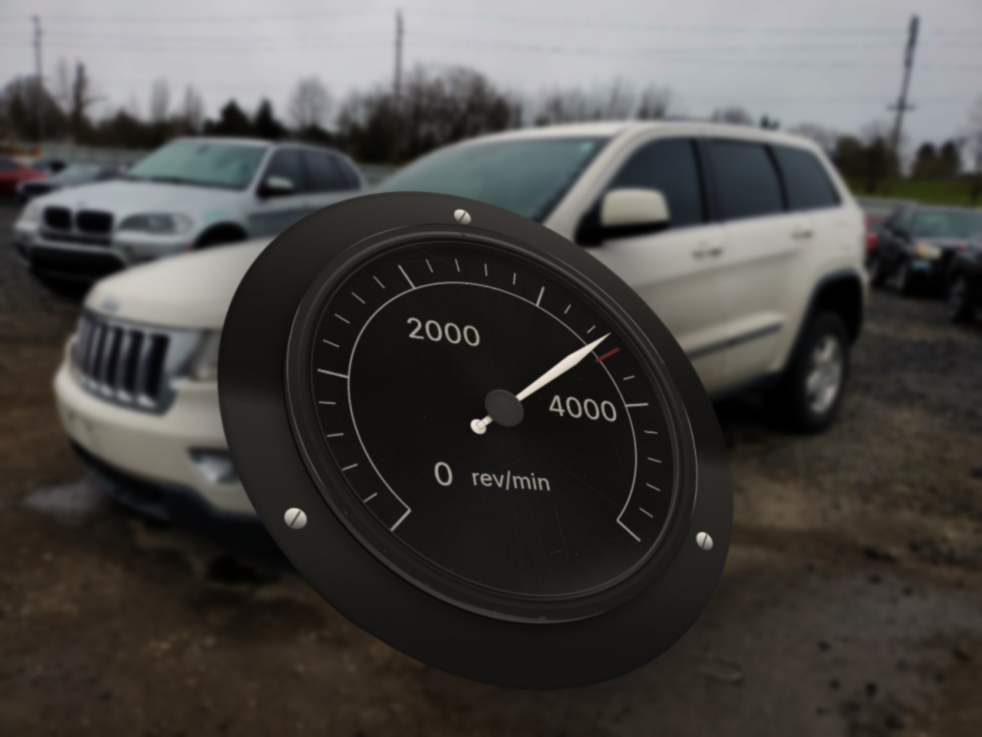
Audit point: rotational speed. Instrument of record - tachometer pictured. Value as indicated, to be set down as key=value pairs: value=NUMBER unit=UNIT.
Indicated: value=3500 unit=rpm
